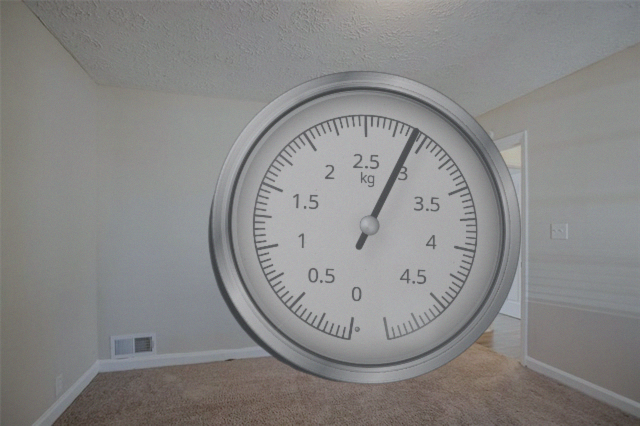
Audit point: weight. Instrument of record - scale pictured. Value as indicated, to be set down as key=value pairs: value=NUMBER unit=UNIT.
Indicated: value=2.9 unit=kg
